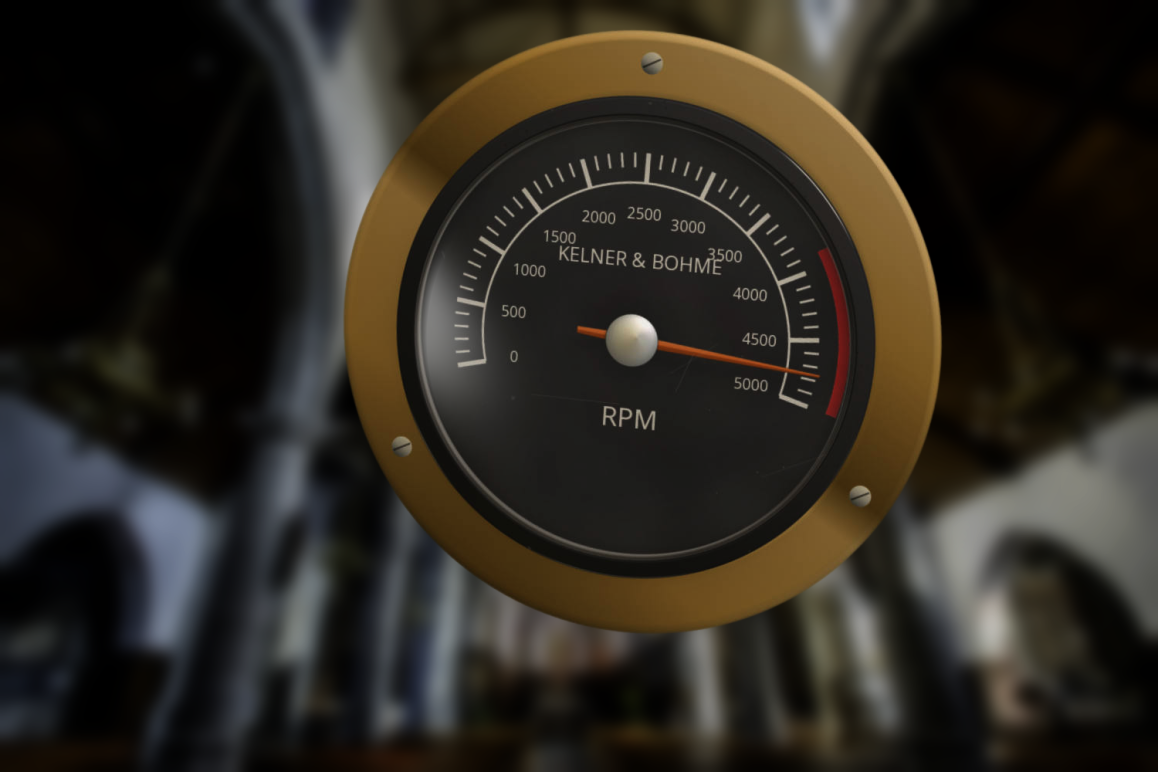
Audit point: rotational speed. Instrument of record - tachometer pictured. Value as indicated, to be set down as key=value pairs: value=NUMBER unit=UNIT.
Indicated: value=4750 unit=rpm
